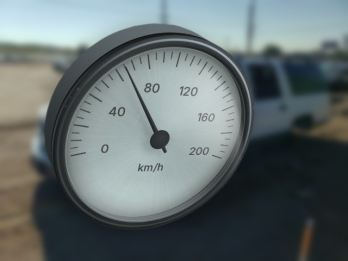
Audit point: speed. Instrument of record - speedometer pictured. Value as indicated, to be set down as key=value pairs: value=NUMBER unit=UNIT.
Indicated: value=65 unit=km/h
